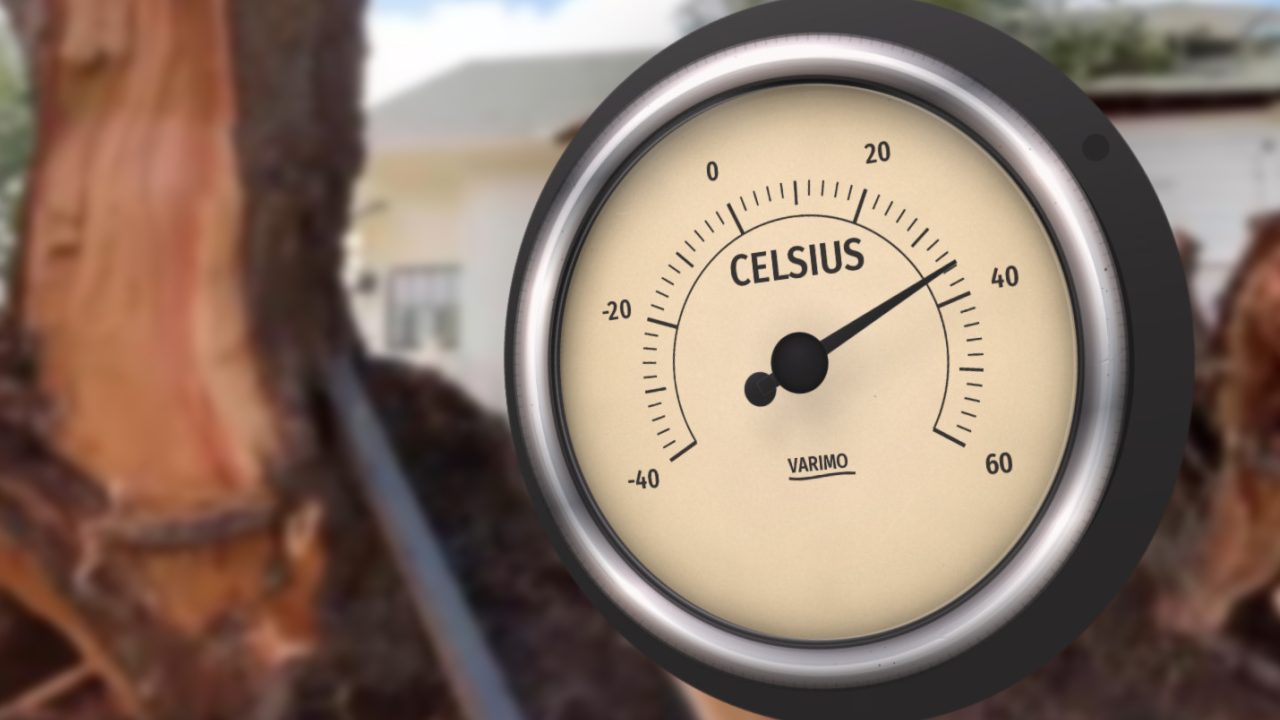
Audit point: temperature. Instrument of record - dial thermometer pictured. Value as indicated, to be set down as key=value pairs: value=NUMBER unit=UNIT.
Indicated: value=36 unit=°C
